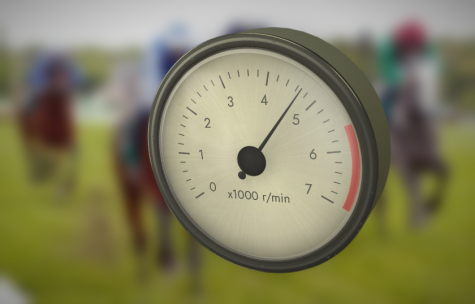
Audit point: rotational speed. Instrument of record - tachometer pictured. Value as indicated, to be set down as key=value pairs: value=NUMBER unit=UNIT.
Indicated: value=4700 unit=rpm
